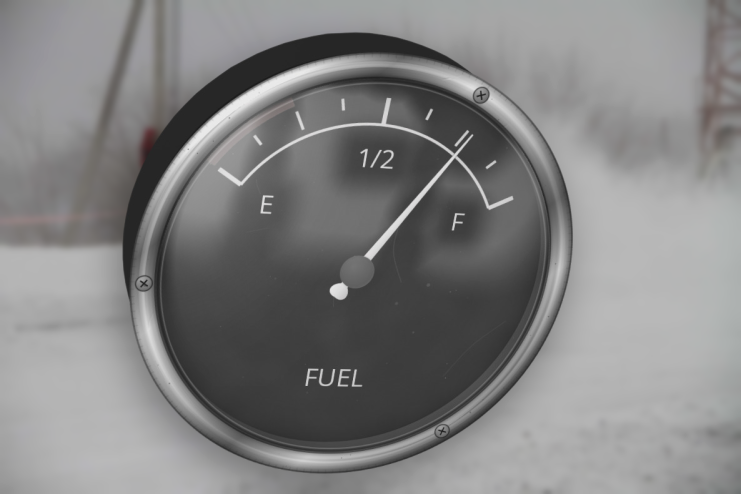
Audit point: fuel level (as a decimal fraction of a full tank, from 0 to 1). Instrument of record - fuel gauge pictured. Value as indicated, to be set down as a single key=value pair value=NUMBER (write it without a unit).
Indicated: value=0.75
